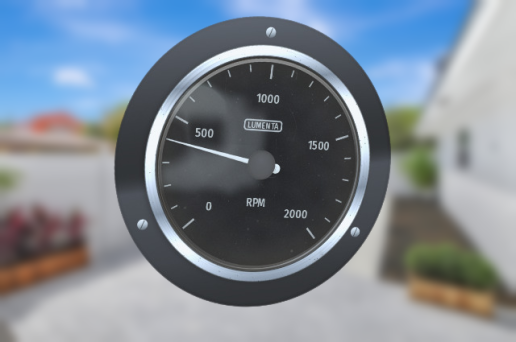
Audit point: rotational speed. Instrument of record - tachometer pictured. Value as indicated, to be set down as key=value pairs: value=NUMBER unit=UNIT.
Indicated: value=400 unit=rpm
